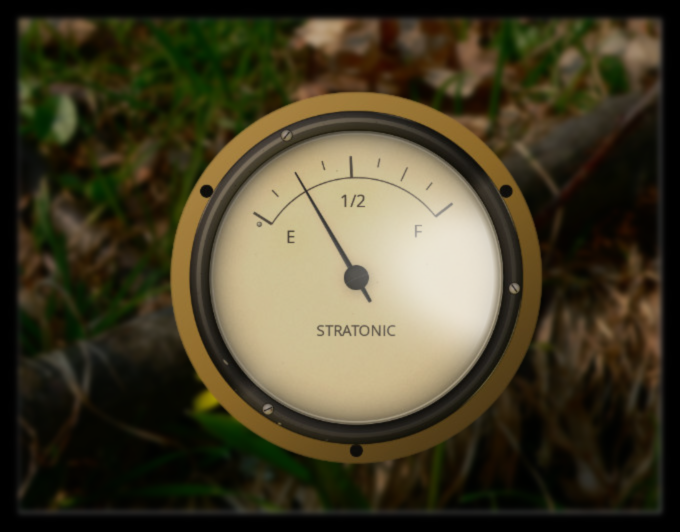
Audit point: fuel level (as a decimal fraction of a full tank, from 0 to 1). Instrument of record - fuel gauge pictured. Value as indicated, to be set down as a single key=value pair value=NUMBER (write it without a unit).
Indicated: value=0.25
